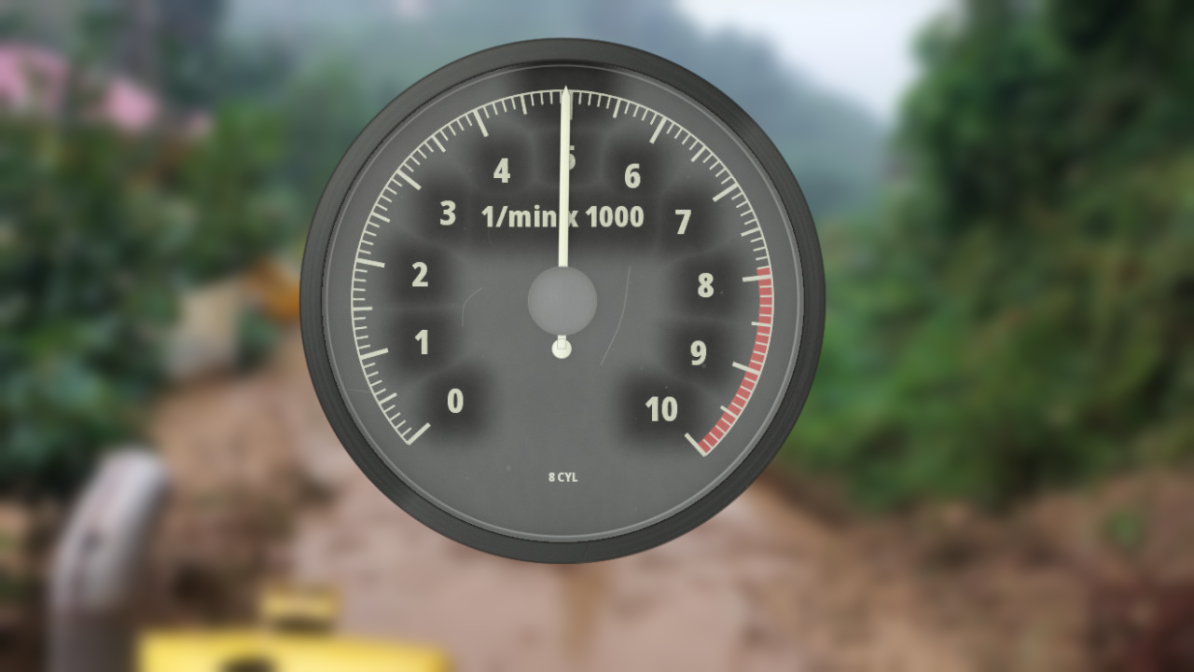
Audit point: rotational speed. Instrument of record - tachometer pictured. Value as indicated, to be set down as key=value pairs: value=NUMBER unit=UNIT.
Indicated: value=4950 unit=rpm
